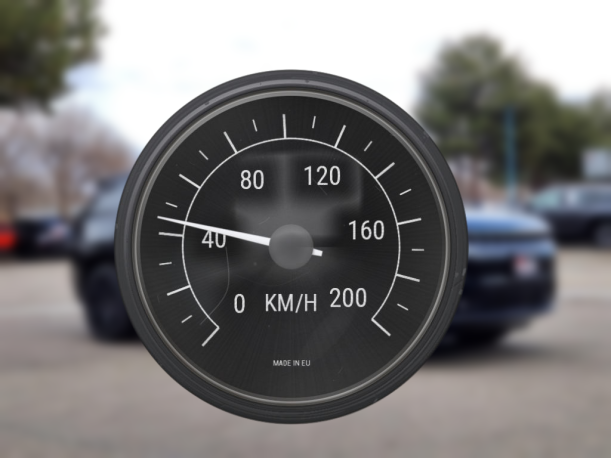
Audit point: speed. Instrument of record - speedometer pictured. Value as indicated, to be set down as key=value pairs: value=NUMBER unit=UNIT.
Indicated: value=45 unit=km/h
